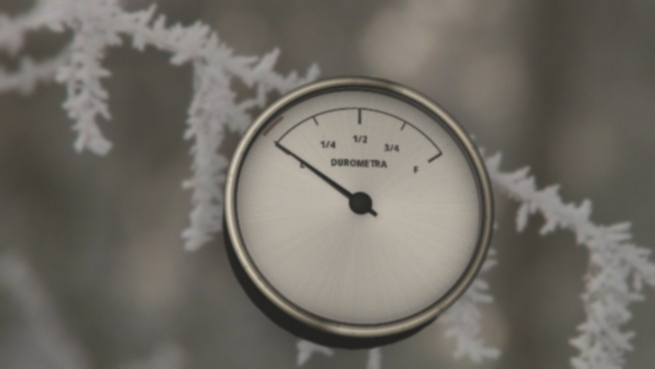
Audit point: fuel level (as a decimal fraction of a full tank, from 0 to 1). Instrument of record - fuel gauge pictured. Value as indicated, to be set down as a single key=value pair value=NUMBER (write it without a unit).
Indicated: value=0
